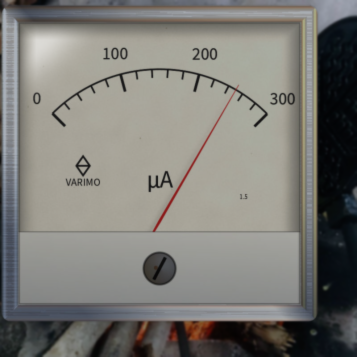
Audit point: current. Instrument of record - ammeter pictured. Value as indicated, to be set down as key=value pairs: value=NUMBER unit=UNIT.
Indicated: value=250 unit=µA
